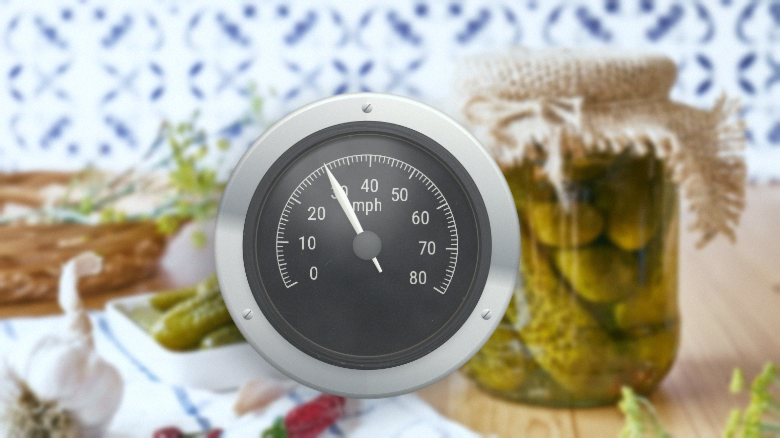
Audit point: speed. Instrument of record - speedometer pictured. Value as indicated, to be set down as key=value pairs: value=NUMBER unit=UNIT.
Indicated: value=30 unit=mph
